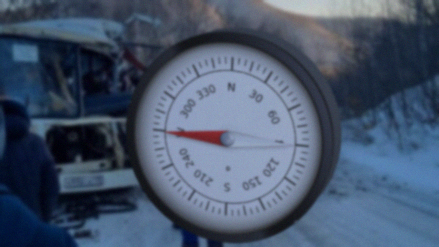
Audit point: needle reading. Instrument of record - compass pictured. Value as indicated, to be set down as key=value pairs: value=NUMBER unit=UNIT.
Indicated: value=270 unit=°
